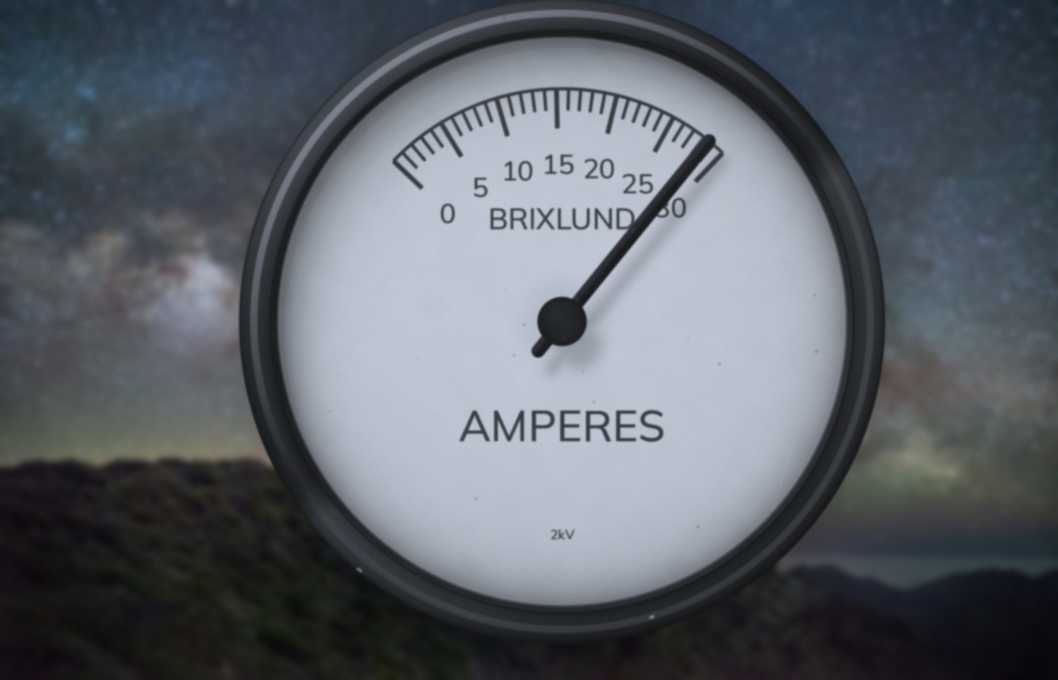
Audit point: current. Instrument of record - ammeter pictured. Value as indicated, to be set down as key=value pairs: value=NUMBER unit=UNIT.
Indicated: value=28.5 unit=A
